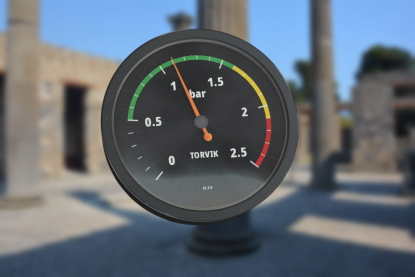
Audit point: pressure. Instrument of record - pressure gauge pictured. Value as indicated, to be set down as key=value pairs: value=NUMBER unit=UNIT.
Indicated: value=1.1 unit=bar
